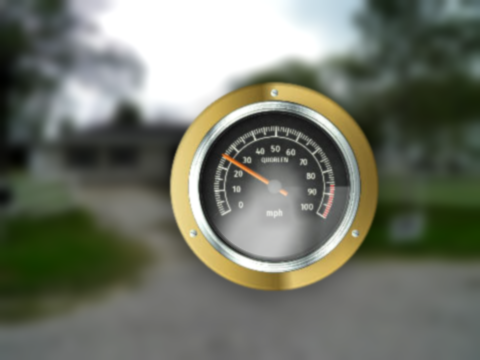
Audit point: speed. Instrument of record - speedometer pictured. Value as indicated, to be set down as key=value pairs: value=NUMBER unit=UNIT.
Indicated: value=25 unit=mph
